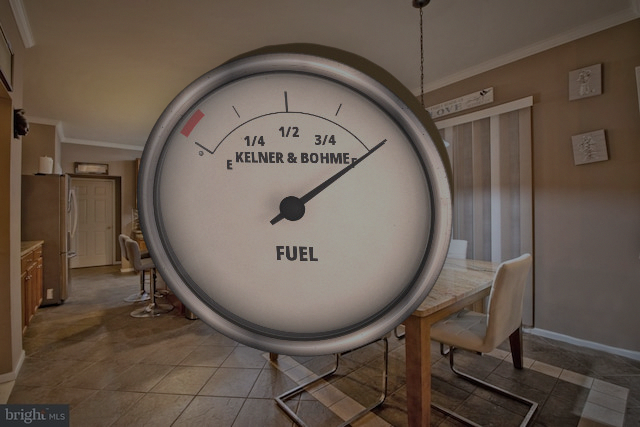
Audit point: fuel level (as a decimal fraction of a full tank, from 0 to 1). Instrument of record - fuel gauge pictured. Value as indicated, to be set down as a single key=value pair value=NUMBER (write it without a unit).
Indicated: value=1
